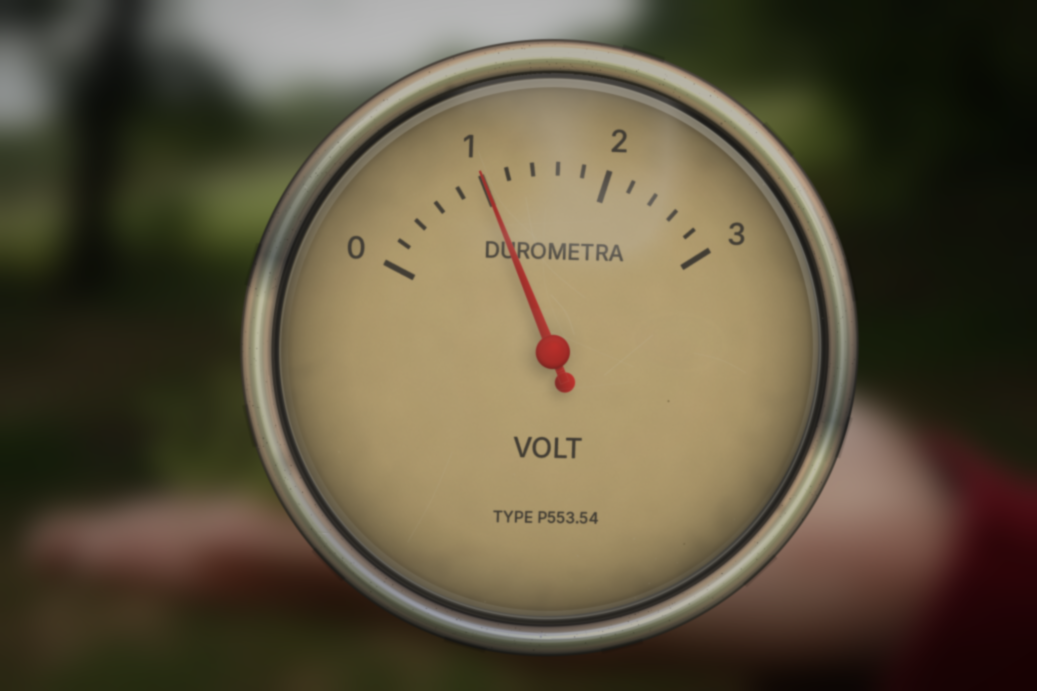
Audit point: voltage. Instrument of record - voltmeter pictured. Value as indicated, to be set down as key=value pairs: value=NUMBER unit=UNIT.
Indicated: value=1 unit=V
